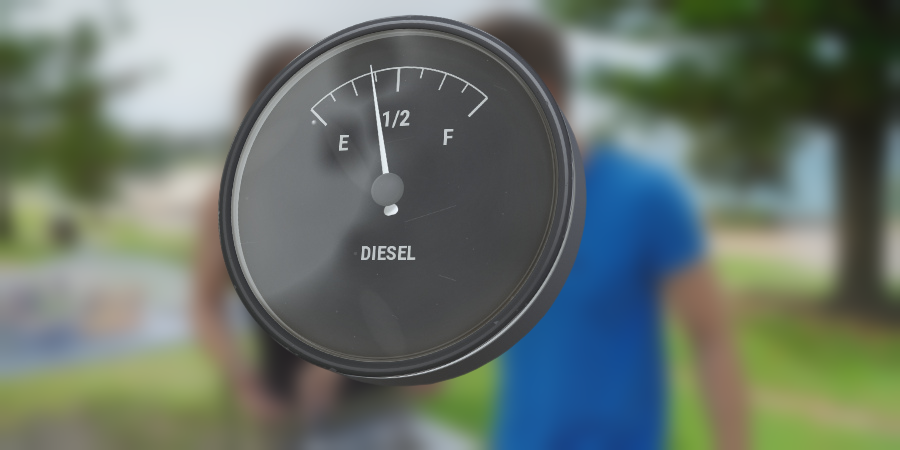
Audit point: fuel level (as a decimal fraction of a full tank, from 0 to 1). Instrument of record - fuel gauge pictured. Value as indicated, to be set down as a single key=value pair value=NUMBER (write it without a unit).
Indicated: value=0.375
